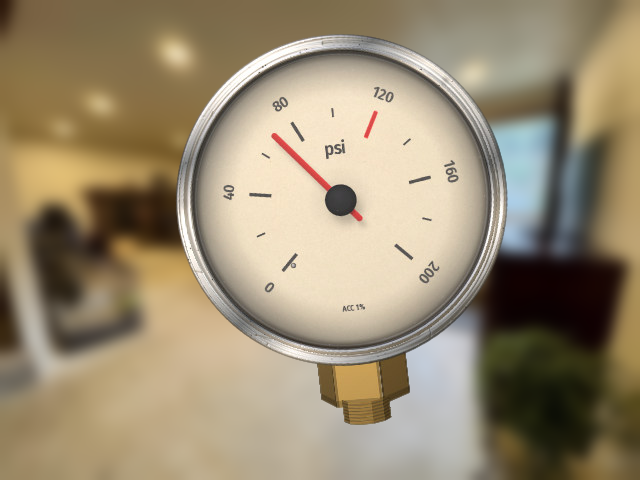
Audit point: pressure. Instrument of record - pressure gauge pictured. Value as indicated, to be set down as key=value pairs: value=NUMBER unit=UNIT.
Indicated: value=70 unit=psi
